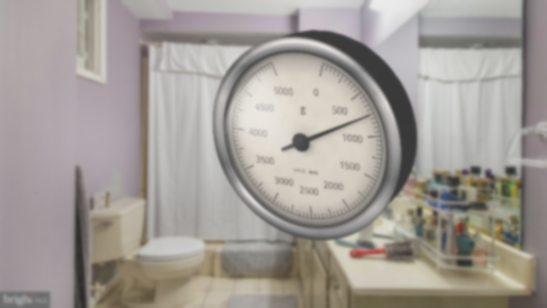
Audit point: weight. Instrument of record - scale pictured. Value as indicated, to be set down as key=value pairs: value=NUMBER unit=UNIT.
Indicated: value=750 unit=g
